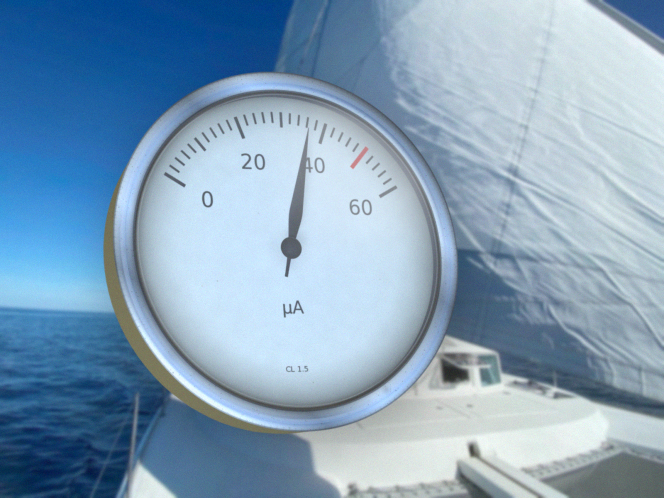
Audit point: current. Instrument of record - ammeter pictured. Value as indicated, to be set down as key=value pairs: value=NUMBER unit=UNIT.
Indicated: value=36 unit=µA
